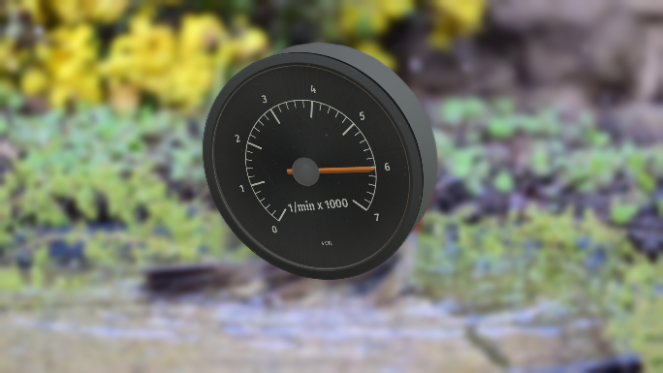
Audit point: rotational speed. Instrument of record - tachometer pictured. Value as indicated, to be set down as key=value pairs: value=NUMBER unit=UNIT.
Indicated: value=6000 unit=rpm
